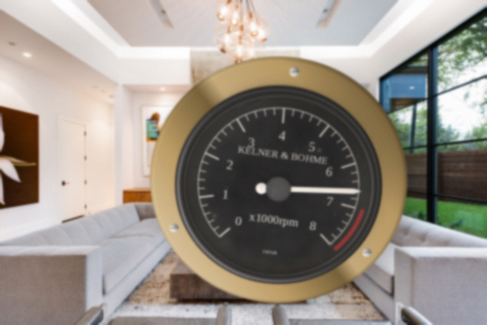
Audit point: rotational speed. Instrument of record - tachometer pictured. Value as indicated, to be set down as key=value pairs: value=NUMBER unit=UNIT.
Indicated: value=6600 unit=rpm
